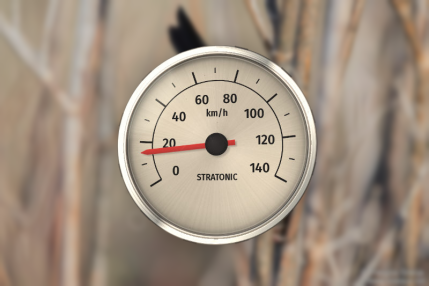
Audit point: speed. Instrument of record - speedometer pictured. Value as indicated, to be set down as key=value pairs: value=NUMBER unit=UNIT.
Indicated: value=15 unit=km/h
